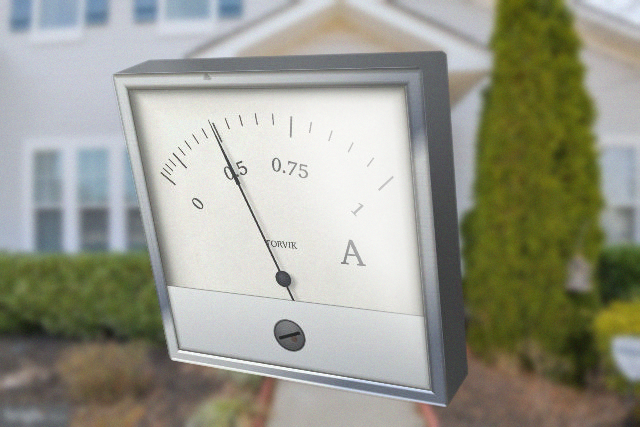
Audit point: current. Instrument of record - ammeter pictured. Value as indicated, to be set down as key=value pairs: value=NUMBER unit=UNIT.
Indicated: value=0.5 unit=A
